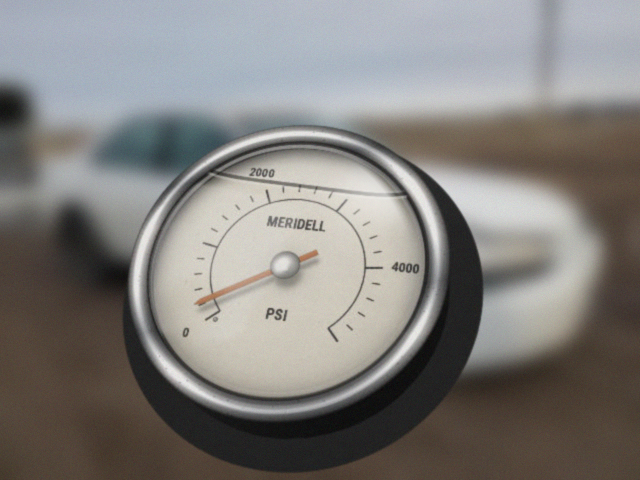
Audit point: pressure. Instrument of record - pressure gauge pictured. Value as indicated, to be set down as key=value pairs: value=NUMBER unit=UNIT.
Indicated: value=200 unit=psi
